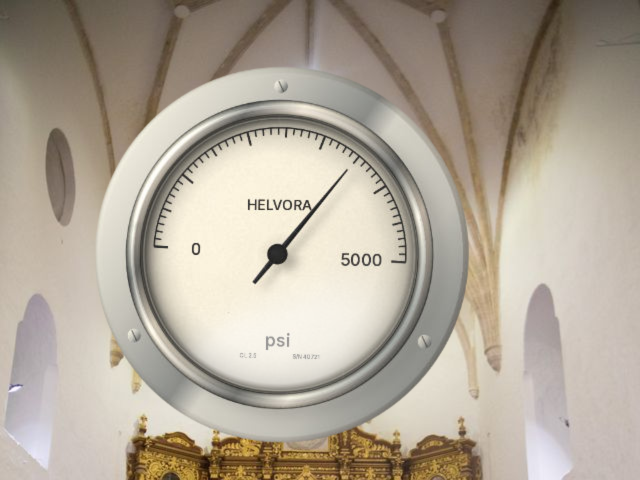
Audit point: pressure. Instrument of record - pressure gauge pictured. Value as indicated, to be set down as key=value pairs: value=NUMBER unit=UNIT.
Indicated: value=3500 unit=psi
